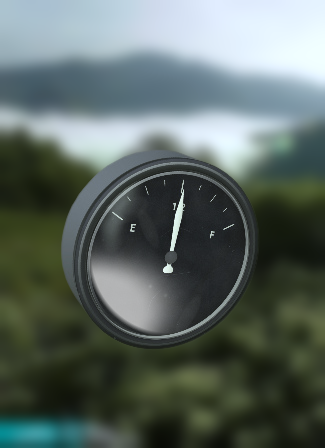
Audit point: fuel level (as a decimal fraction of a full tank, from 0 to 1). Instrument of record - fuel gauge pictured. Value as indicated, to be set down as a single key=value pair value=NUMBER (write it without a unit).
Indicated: value=0.5
